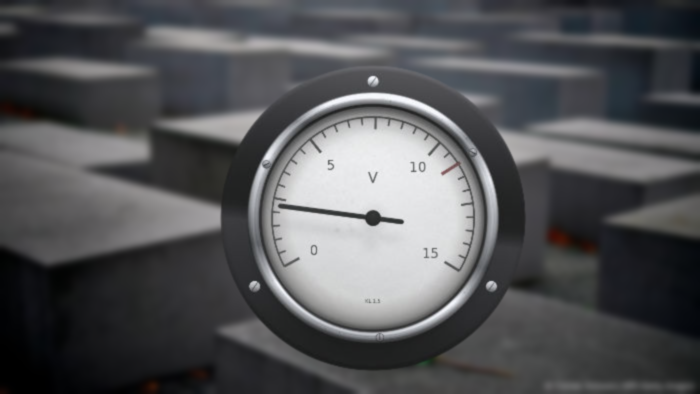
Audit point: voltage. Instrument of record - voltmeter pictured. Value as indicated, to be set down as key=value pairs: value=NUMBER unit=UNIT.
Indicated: value=2.25 unit=V
